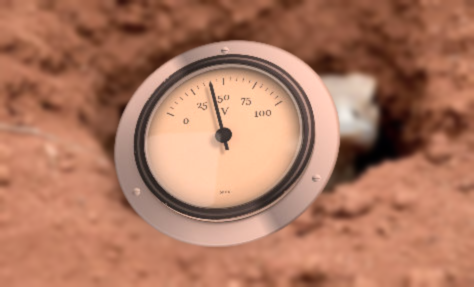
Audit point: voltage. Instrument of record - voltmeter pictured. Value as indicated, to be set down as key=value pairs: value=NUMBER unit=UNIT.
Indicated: value=40 unit=V
